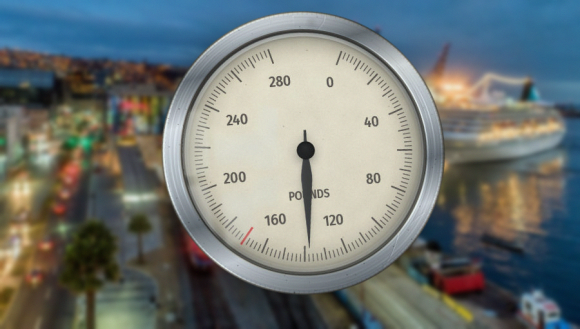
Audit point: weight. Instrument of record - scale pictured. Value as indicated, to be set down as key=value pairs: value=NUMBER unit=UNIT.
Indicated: value=138 unit=lb
